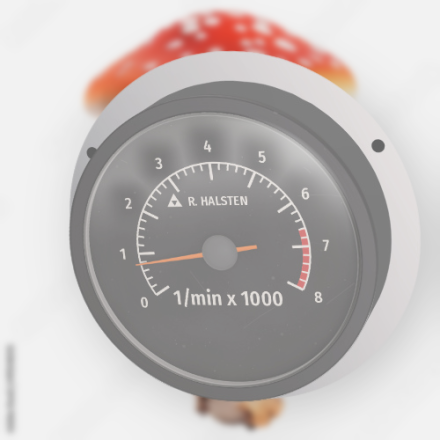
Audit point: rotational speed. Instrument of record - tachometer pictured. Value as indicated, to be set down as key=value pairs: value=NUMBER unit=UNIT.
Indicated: value=800 unit=rpm
